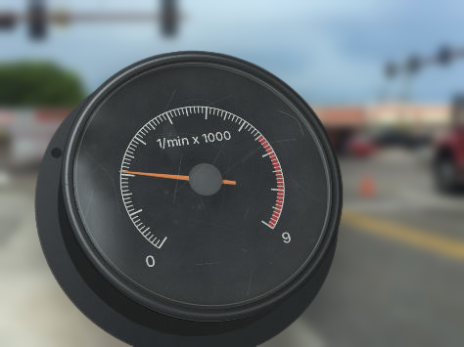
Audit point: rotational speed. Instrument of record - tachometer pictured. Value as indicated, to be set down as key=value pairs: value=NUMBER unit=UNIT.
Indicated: value=2000 unit=rpm
